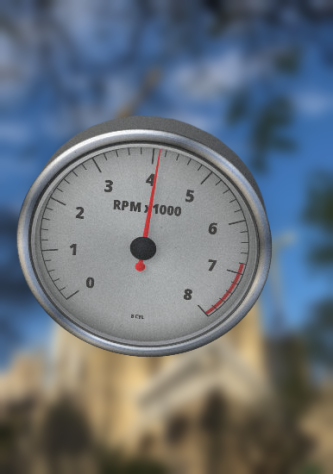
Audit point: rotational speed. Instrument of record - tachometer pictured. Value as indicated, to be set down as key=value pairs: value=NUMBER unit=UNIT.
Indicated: value=4100 unit=rpm
